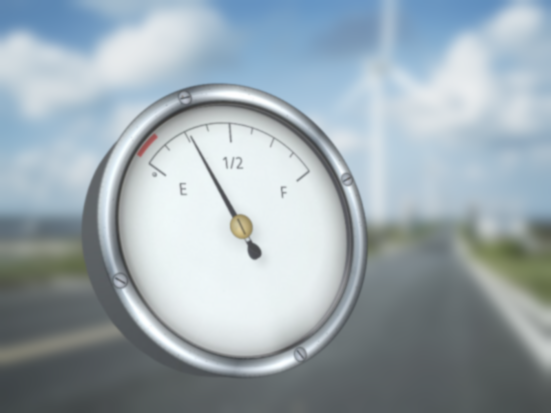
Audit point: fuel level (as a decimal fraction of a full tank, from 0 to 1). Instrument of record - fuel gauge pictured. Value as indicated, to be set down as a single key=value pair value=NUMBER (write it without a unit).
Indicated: value=0.25
